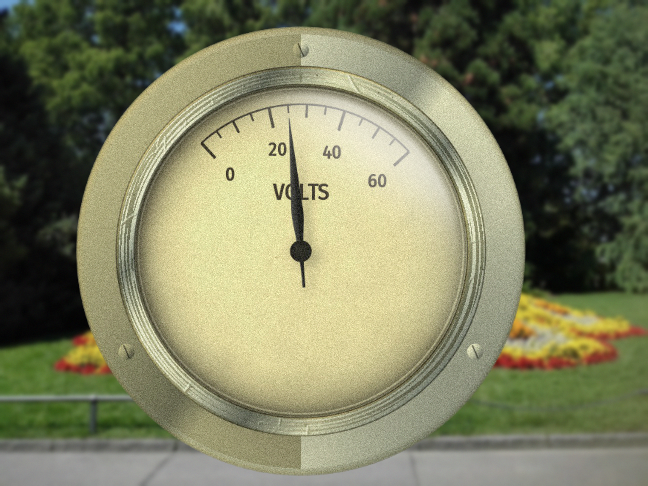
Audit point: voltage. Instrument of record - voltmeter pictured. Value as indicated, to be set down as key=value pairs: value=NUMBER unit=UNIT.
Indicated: value=25 unit=V
